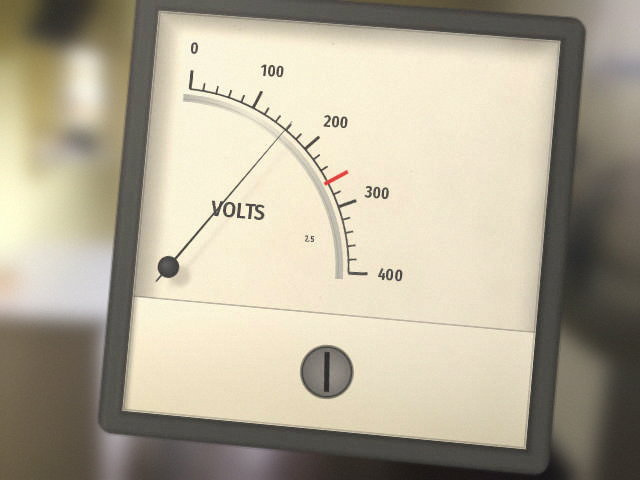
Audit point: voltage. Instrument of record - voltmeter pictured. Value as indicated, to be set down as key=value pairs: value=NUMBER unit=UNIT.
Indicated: value=160 unit=V
